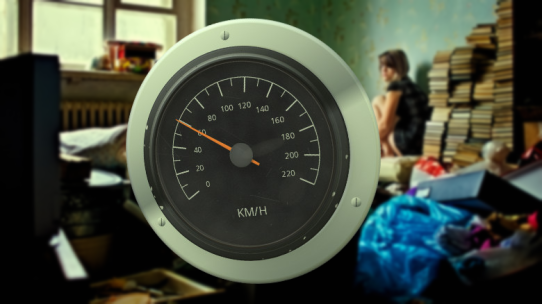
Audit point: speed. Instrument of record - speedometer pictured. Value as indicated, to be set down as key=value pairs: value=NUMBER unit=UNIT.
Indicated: value=60 unit=km/h
